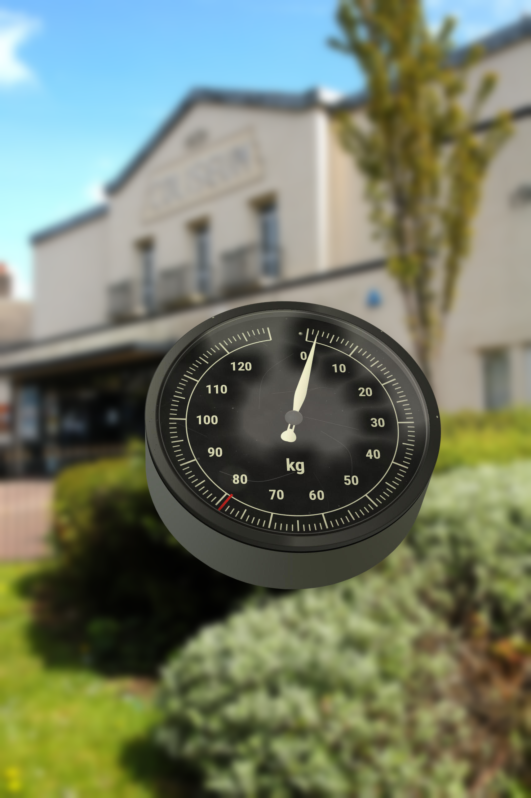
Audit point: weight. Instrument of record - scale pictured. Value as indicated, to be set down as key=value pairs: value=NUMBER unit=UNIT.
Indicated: value=2 unit=kg
